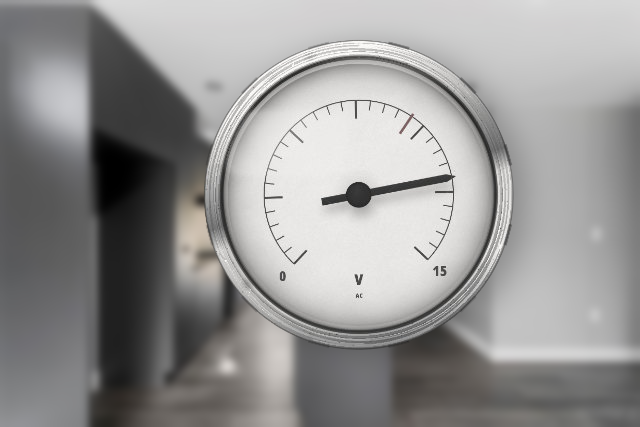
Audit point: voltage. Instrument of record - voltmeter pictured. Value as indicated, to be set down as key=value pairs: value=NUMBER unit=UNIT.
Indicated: value=12 unit=V
